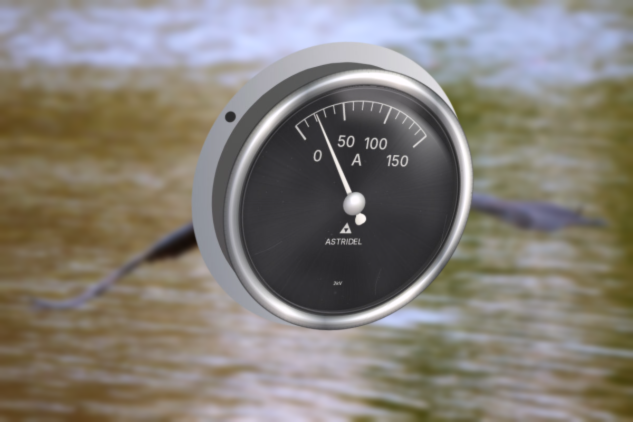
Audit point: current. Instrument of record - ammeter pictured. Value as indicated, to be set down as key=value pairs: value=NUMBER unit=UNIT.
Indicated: value=20 unit=A
